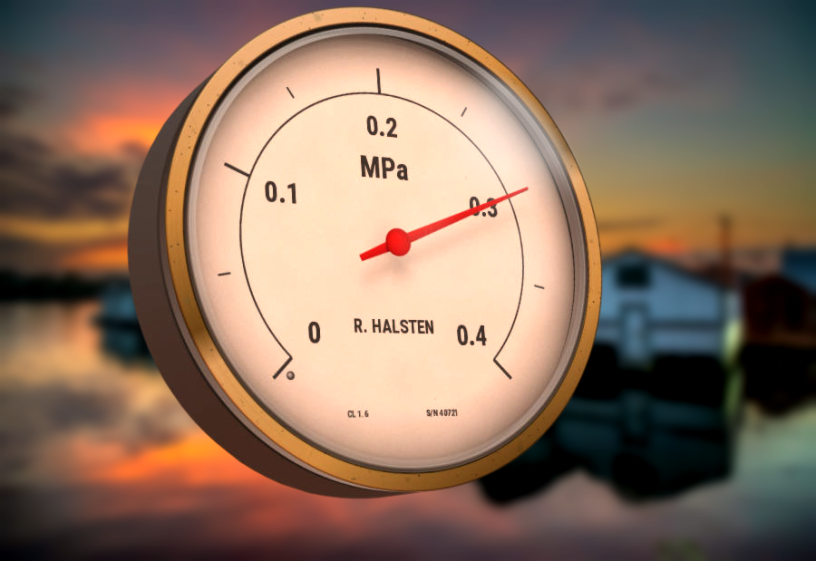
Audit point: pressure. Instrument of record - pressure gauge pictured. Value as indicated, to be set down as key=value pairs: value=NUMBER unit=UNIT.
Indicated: value=0.3 unit=MPa
